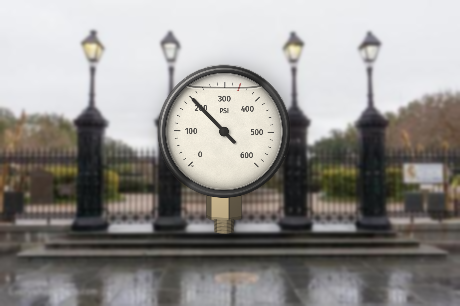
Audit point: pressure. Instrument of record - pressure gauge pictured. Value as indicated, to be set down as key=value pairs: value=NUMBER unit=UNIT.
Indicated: value=200 unit=psi
